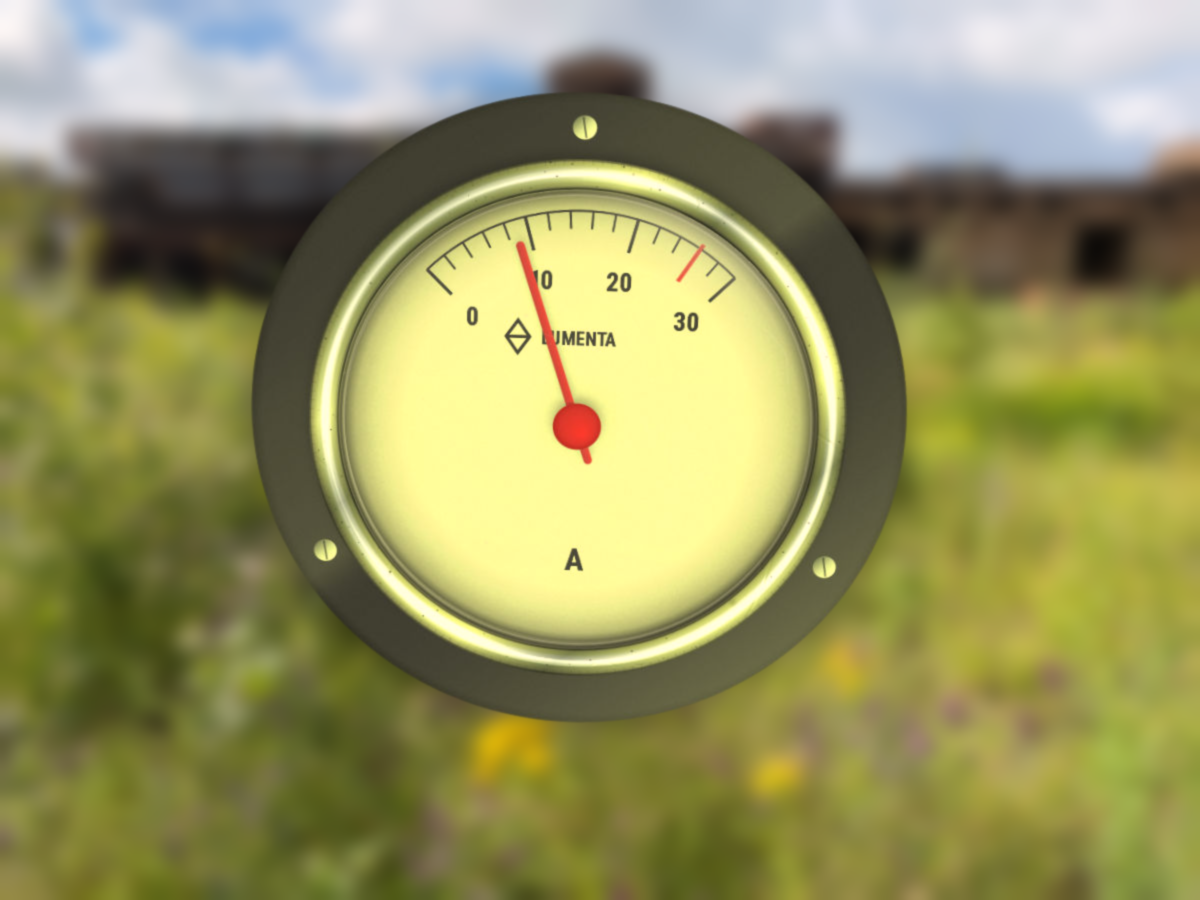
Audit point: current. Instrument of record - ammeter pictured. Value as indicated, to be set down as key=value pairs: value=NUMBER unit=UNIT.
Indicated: value=9 unit=A
